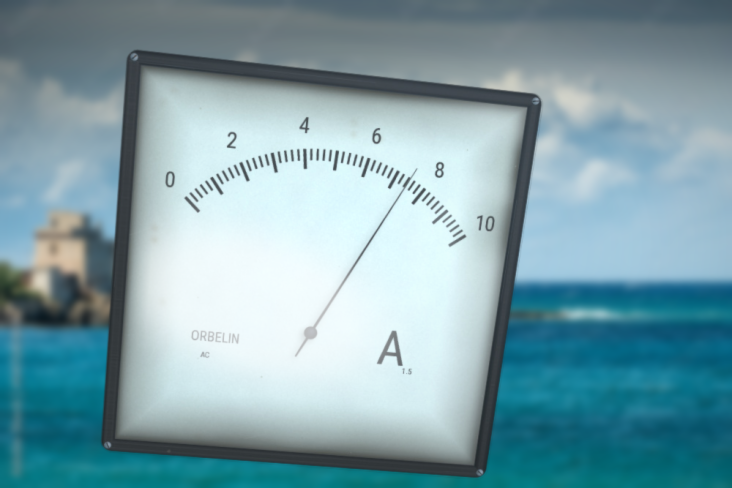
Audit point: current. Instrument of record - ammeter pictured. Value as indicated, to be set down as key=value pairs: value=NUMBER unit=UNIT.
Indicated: value=7.4 unit=A
